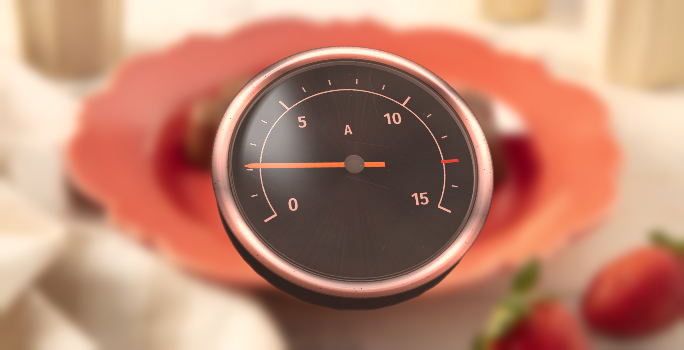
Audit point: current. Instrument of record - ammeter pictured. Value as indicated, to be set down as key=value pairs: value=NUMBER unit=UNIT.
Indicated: value=2 unit=A
